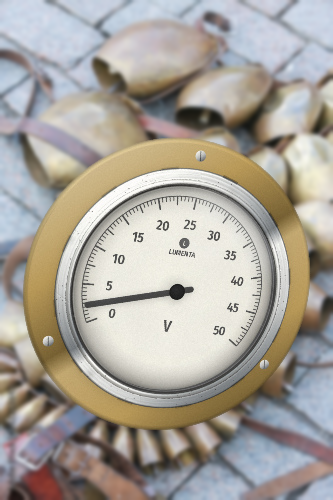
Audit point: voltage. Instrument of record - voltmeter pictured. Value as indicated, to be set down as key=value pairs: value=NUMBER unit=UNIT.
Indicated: value=2.5 unit=V
